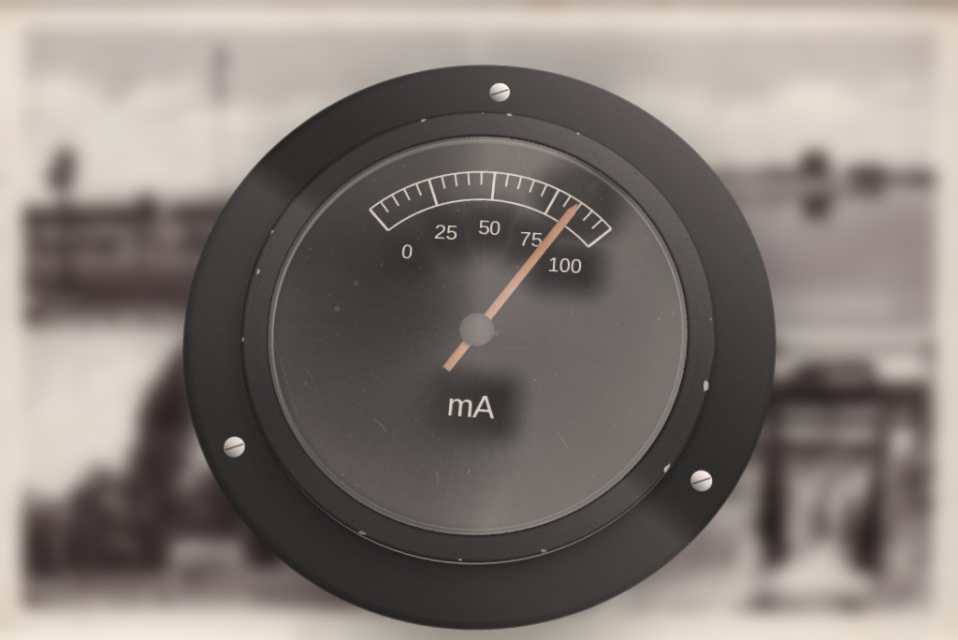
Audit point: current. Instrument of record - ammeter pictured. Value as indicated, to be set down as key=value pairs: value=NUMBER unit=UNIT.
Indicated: value=85 unit=mA
